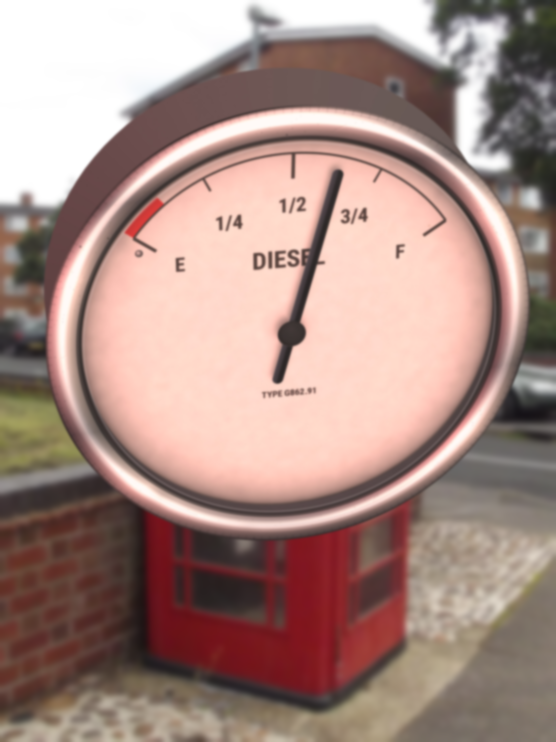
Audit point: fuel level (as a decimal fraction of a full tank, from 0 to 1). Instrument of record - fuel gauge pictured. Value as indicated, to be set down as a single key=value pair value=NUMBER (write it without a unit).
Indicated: value=0.625
